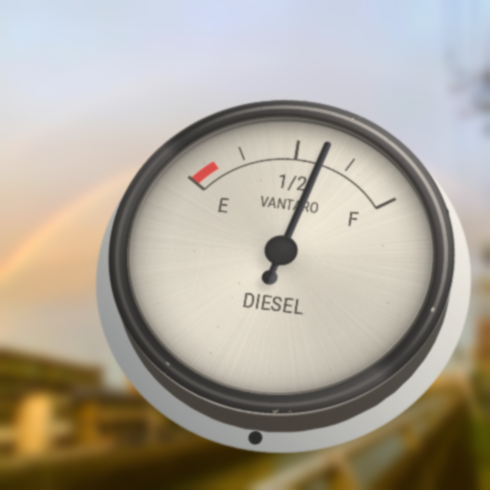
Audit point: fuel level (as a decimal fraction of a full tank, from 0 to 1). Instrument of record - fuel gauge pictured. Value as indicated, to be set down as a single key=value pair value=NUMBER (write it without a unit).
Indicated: value=0.625
